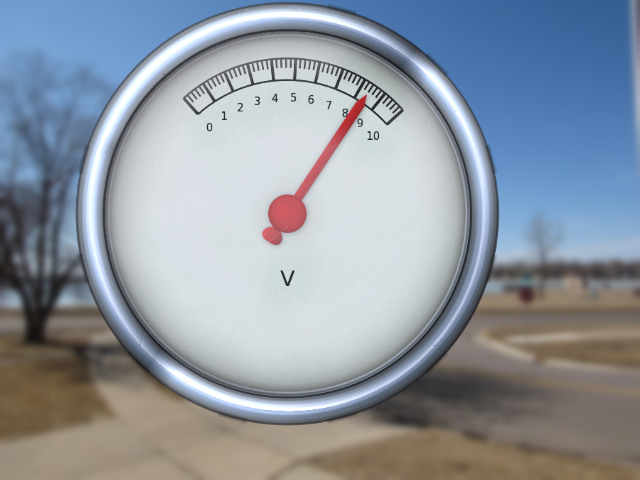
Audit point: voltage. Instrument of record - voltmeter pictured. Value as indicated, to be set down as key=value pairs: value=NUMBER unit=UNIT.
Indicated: value=8.4 unit=V
